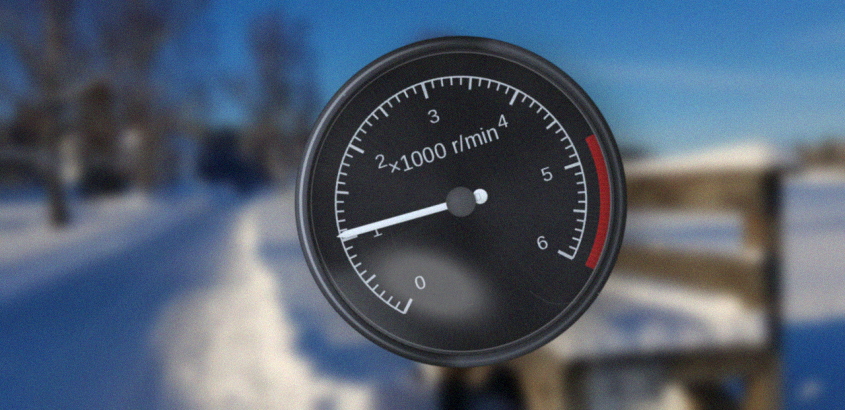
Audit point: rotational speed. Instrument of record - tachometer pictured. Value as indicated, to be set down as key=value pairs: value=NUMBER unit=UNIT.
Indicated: value=1050 unit=rpm
